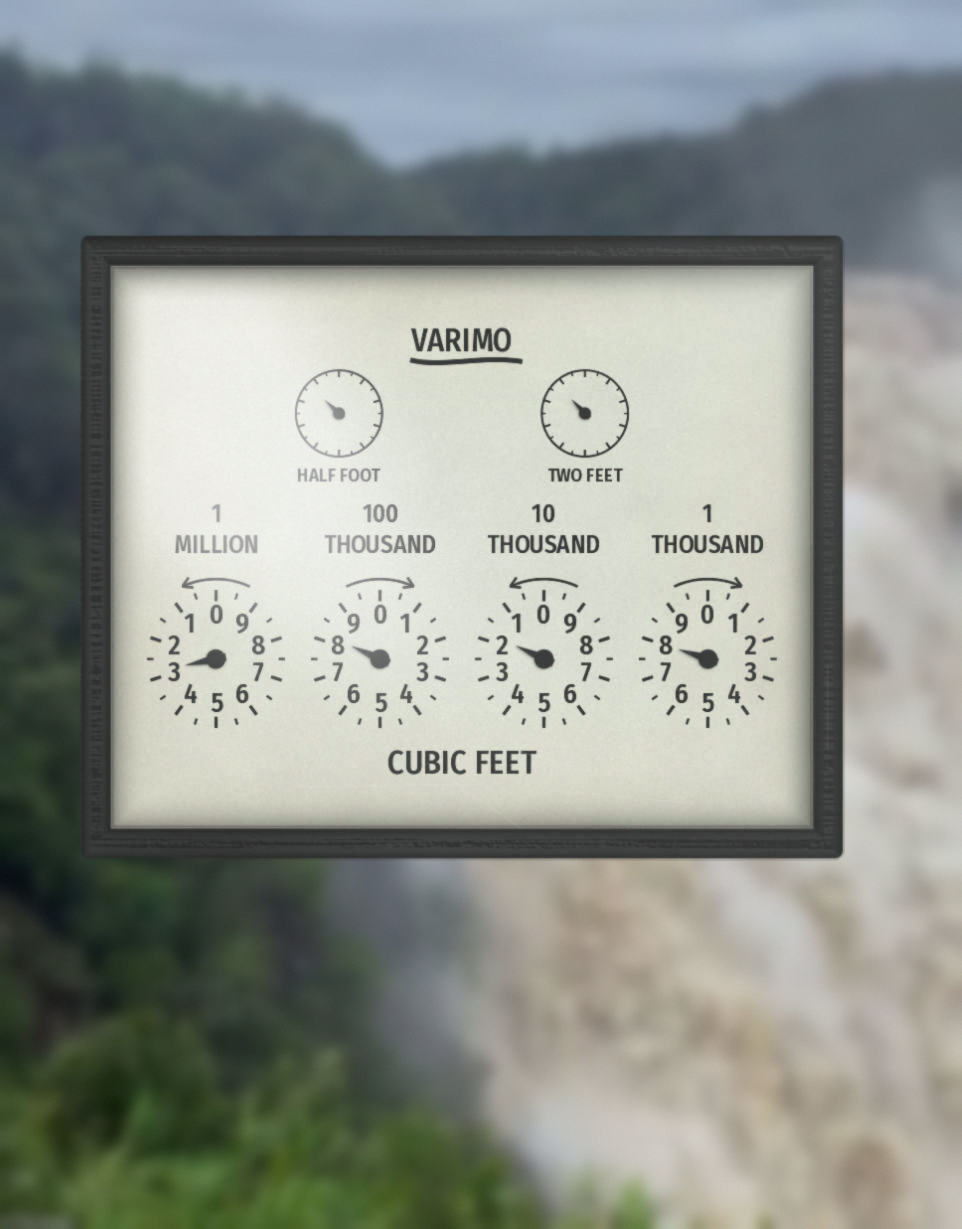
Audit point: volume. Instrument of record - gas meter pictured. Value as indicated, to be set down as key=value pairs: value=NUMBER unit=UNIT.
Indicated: value=281800 unit=ft³
